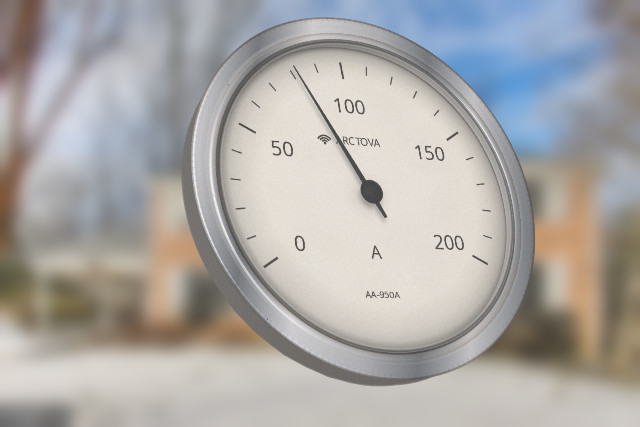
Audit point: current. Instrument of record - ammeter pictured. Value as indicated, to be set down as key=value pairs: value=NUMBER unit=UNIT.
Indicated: value=80 unit=A
